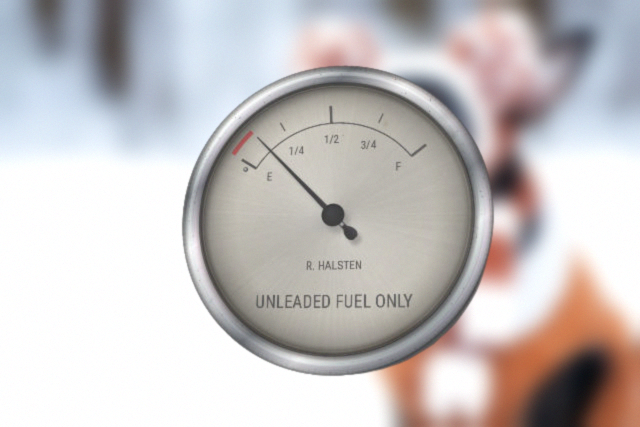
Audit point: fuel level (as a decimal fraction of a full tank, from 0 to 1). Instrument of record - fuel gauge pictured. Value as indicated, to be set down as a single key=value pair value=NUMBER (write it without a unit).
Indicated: value=0.125
